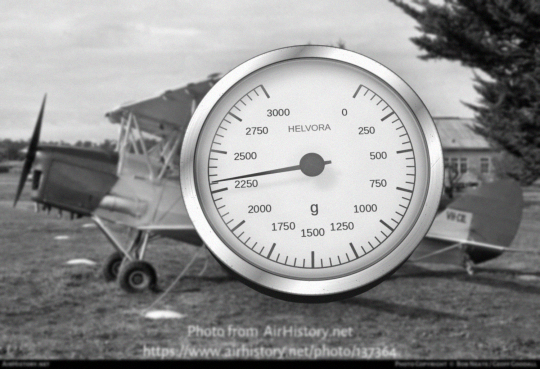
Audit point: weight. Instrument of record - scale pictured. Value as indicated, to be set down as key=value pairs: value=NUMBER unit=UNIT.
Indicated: value=2300 unit=g
